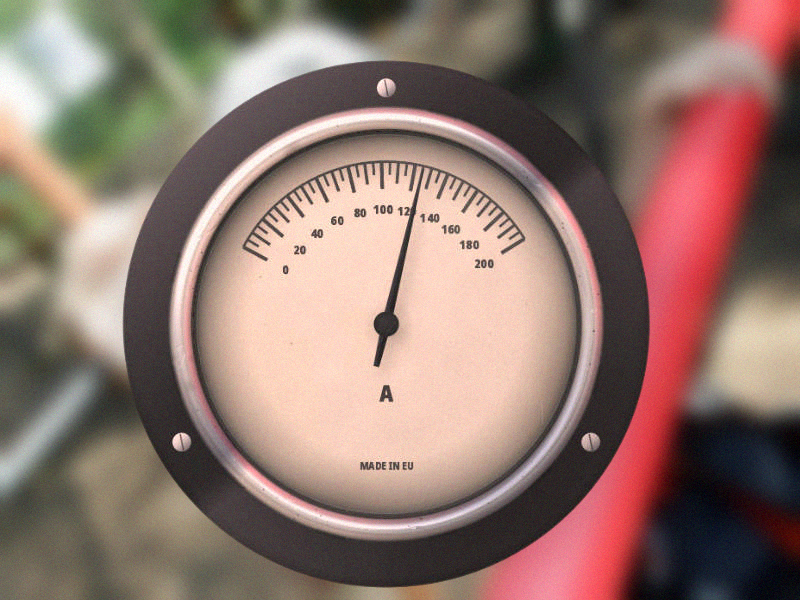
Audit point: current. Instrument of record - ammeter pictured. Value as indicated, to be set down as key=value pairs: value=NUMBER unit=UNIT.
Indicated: value=125 unit=A
